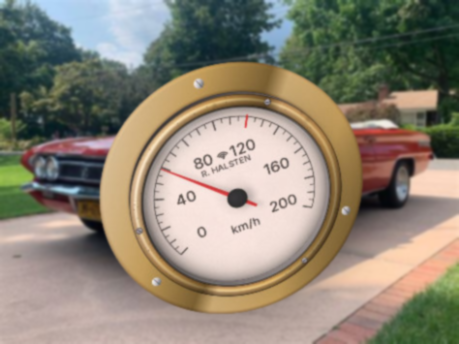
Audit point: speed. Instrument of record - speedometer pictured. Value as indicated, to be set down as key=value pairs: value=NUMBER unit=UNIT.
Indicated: value=60 unit=km/h
